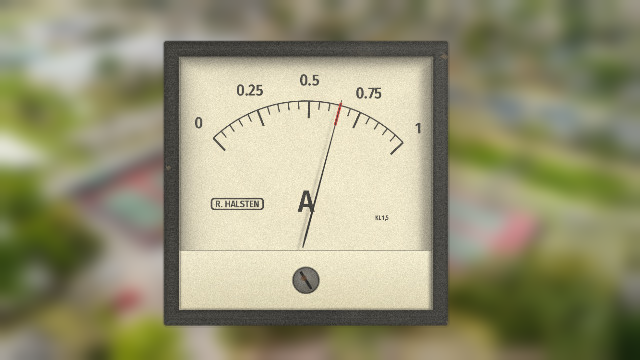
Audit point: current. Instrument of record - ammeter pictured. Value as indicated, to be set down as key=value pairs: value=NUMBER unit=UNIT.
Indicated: value=0.65 unit=A
